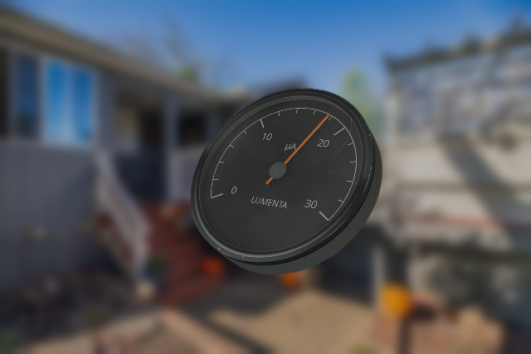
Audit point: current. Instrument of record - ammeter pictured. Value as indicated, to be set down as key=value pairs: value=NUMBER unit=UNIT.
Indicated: value=18 unit=µA
